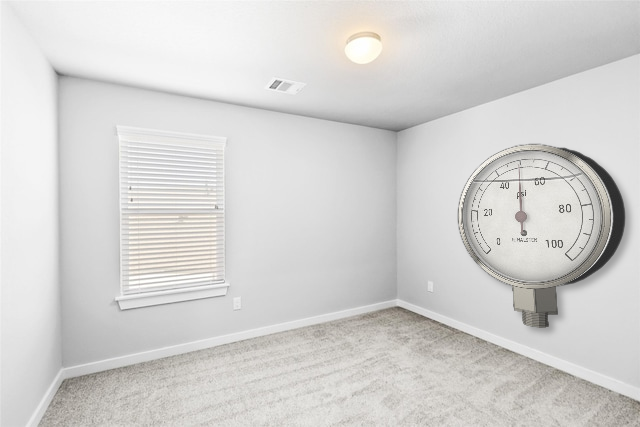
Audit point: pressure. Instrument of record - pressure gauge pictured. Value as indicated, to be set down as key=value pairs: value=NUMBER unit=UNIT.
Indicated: value=50 unit=psi
